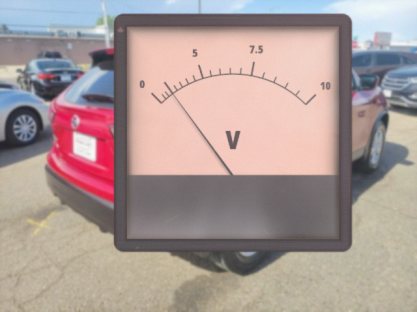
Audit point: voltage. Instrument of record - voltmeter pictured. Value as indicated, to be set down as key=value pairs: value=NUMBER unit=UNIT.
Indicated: value=2.5 unit=V
